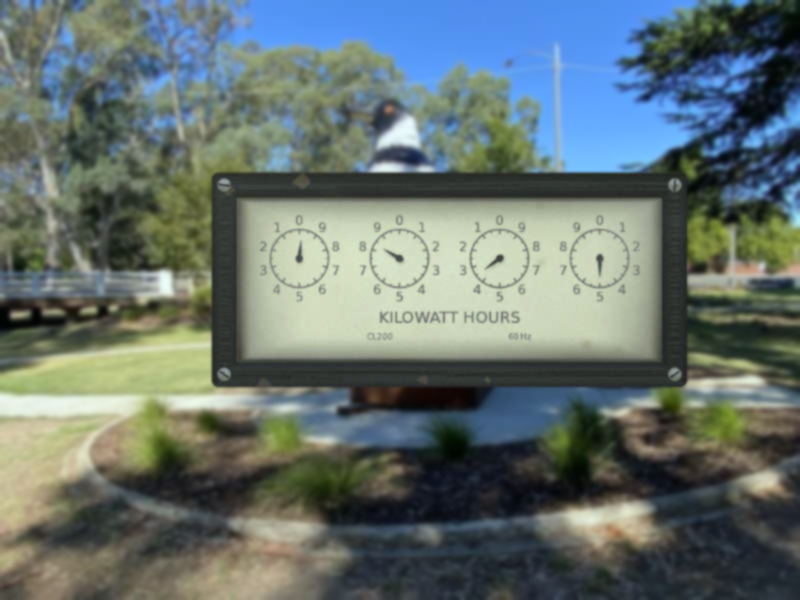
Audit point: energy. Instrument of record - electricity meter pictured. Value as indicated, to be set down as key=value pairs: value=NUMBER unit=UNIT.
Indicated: value=9835 unit=kWh
